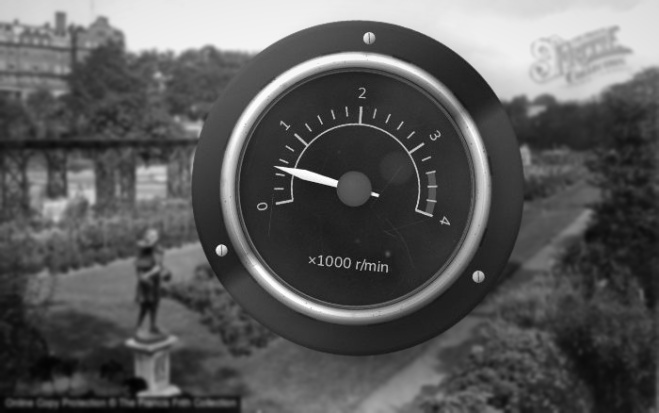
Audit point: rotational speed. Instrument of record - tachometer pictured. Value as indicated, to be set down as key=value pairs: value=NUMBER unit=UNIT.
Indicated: value=500 unit=rpm
